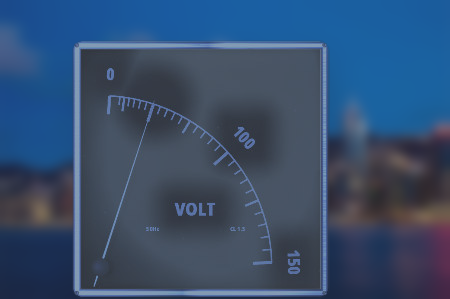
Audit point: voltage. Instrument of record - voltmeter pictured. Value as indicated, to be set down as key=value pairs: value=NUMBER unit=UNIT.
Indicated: value=50 unit=V
